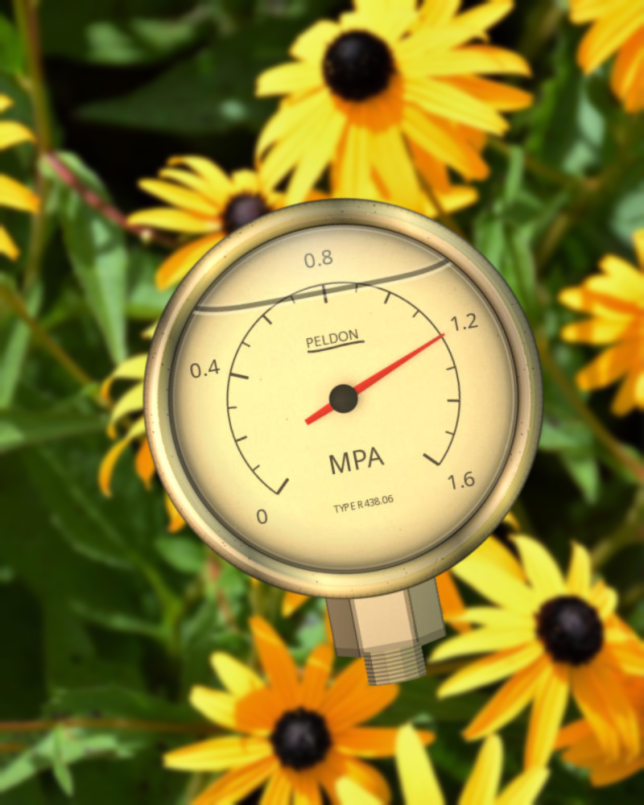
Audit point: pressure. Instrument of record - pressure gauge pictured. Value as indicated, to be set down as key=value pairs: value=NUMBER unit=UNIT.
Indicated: value=1.2 unit=MPa
